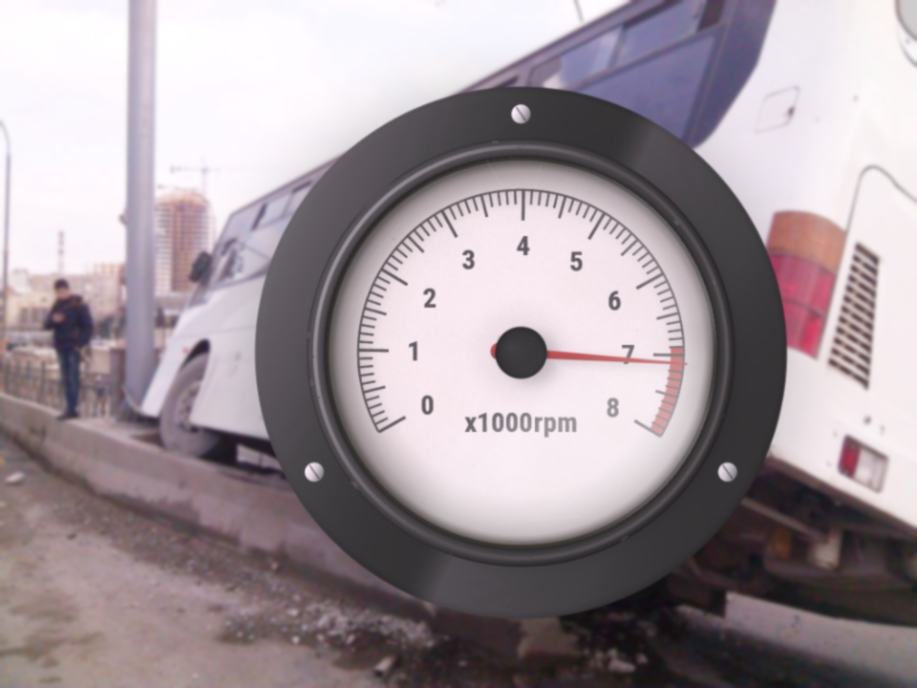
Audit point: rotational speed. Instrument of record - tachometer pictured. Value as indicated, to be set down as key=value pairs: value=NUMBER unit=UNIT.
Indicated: value=7100 unit=rpm
